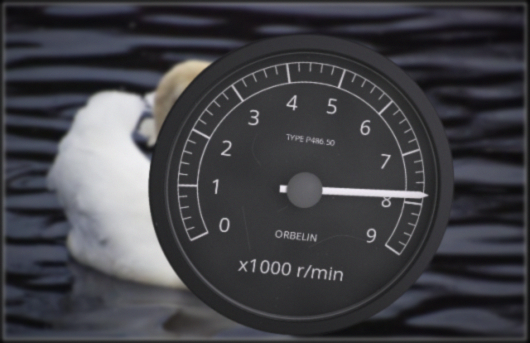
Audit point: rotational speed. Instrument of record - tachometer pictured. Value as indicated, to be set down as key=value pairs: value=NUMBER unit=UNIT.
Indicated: value=7800 unit=rpm
